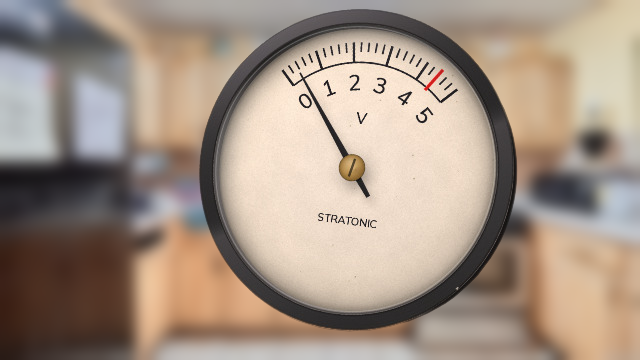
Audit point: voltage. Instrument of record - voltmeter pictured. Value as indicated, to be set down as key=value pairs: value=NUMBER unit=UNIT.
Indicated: value=0.4 unit=V
